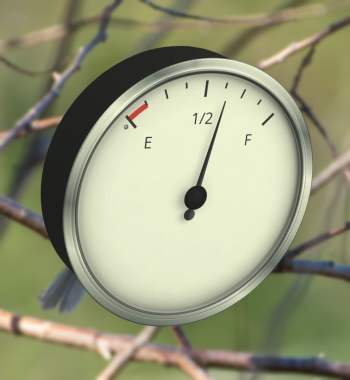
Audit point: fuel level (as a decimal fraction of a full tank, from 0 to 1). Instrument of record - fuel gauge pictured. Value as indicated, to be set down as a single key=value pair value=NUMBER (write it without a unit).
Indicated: value=0.625
